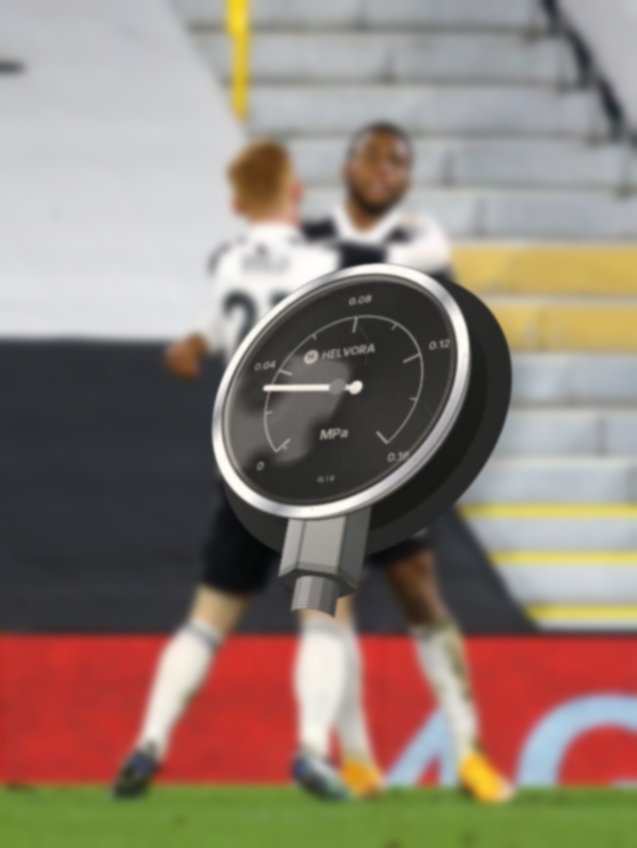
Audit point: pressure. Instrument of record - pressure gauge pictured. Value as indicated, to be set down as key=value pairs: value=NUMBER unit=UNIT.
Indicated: value=0.03 unit=MPa
